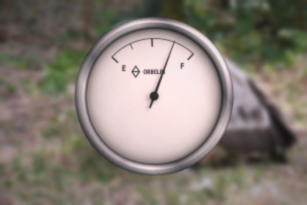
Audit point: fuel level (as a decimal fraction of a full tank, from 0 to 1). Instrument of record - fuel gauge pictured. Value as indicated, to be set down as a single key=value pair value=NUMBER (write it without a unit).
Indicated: value=0.75
